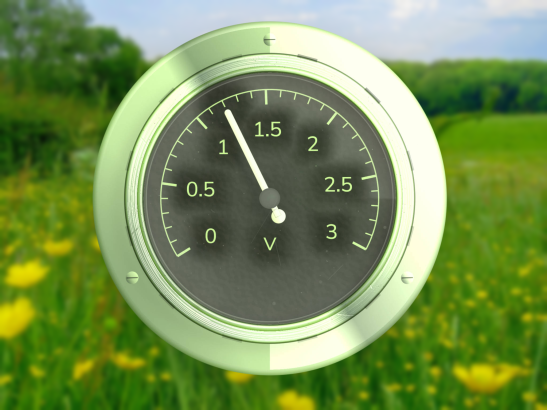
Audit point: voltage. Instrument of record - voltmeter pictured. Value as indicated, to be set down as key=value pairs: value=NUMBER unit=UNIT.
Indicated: value=1.2 unit=V
